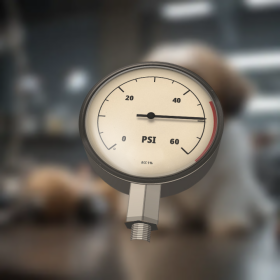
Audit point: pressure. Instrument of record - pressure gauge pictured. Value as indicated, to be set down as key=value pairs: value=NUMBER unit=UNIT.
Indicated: value=50 unit=psi
